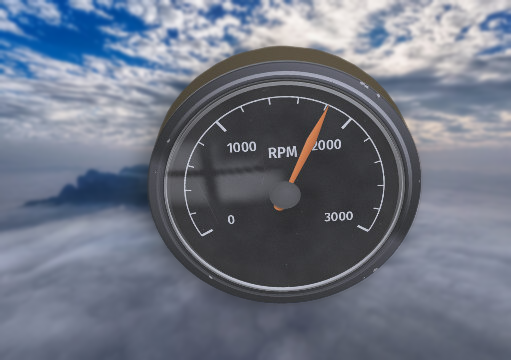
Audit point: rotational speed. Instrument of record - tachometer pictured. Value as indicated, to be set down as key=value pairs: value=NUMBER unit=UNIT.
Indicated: value=1800 unit=rpm
